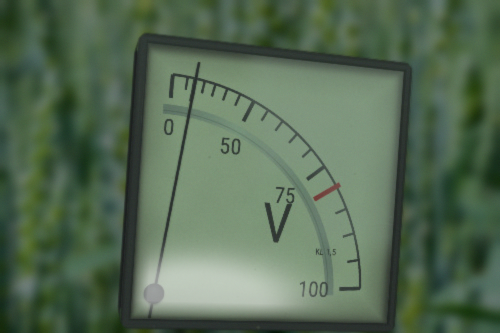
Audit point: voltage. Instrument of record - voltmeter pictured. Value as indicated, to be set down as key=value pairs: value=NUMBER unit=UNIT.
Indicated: value=25 unit=V
